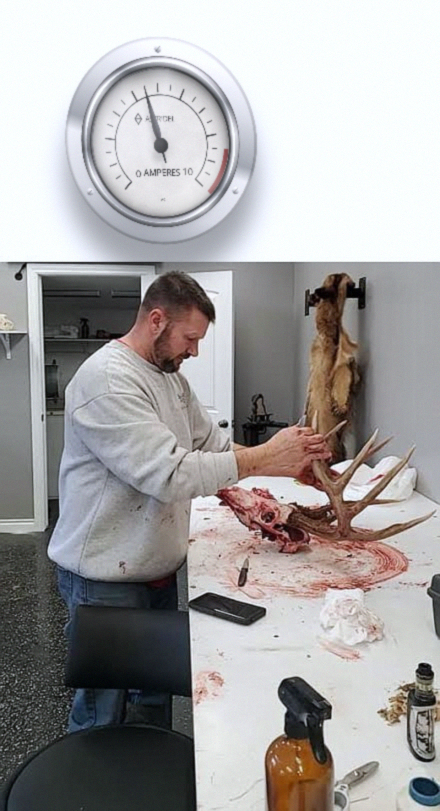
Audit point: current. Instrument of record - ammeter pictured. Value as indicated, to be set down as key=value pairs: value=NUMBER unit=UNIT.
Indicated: value=4.5 unit=A
